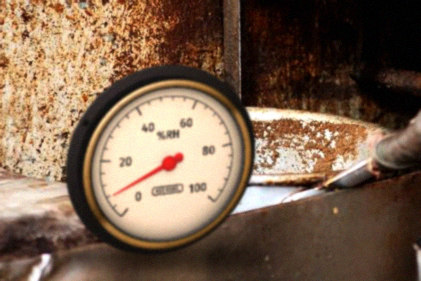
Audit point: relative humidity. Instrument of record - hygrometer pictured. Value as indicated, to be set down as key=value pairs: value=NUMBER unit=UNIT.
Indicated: value=8 unit=%
